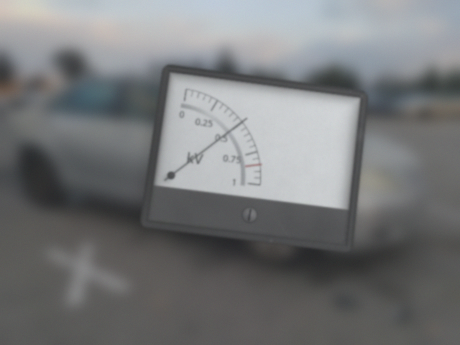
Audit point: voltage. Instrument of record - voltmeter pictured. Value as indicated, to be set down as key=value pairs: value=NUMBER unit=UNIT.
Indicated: value=0.5 unit=kV
